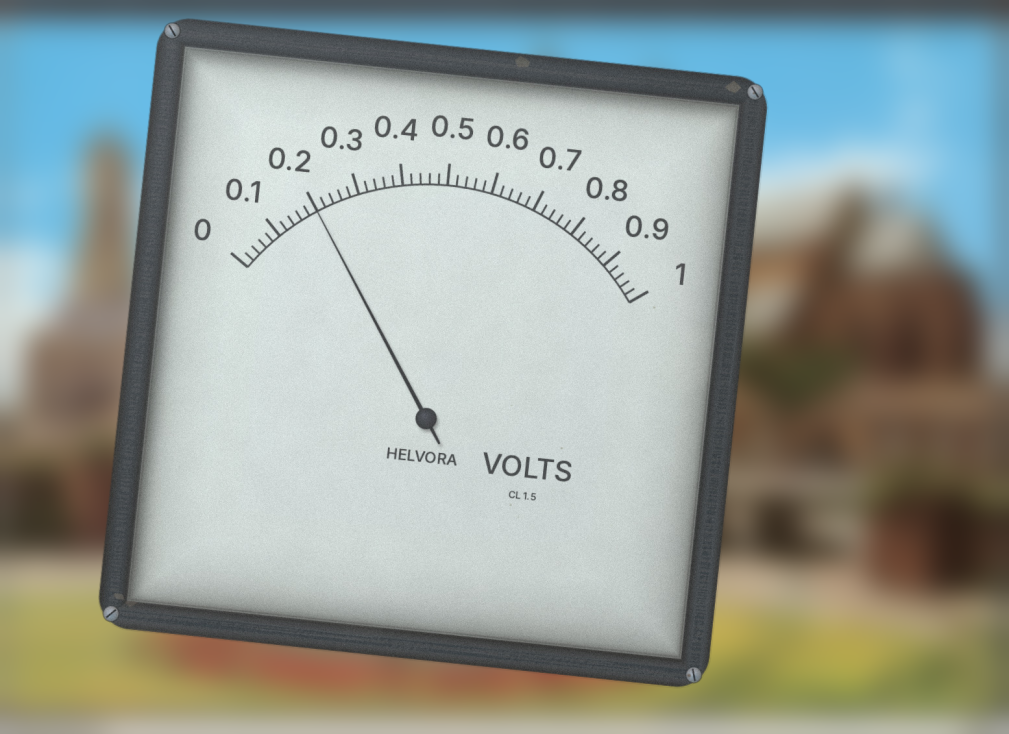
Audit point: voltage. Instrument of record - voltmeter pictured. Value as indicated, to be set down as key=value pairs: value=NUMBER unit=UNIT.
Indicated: value=0.2 unit=V
